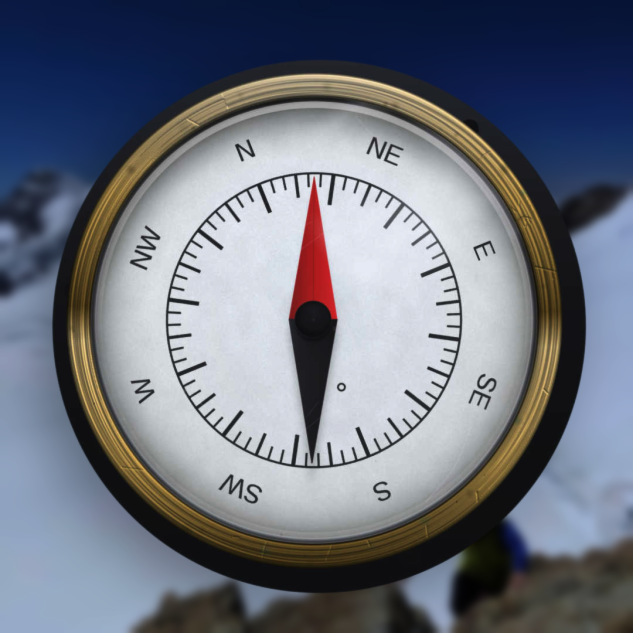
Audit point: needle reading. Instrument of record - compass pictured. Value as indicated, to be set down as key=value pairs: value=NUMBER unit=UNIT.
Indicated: value=22.5 unit=°
